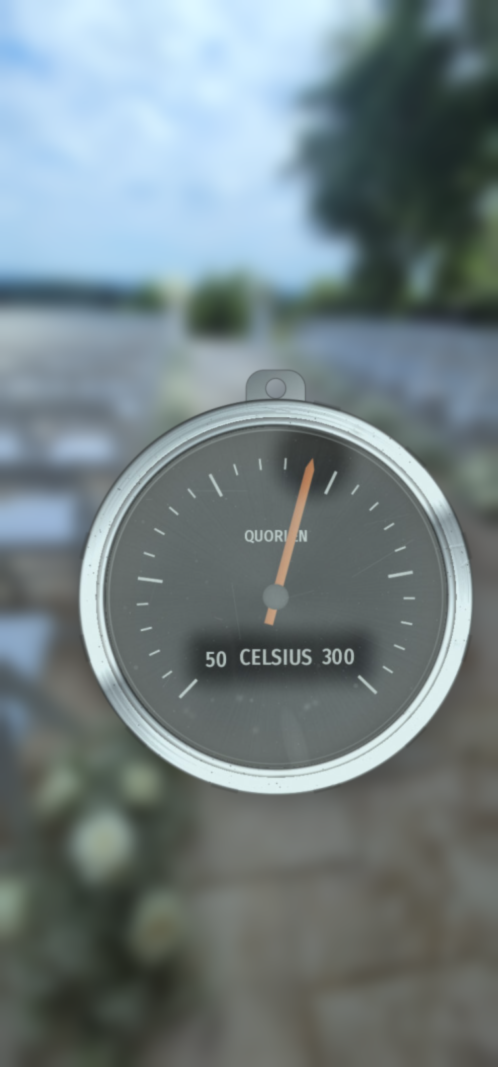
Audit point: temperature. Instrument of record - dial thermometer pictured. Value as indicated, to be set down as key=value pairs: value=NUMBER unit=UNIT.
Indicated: value=190 unit=°C
